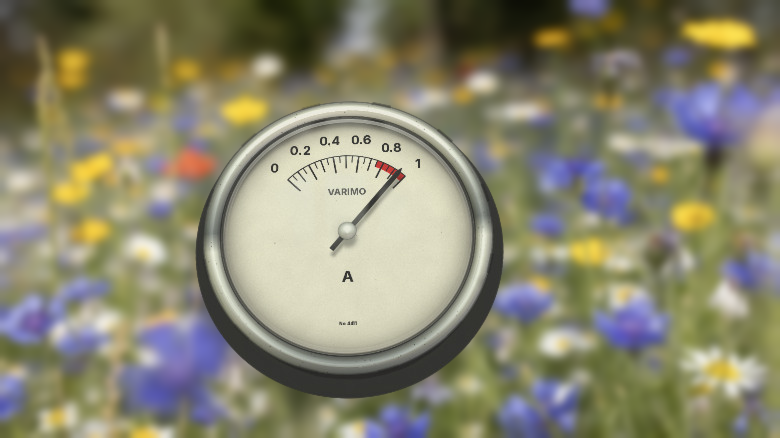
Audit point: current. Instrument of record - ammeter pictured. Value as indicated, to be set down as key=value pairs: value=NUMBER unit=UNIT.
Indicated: value=0.95 unit=A
